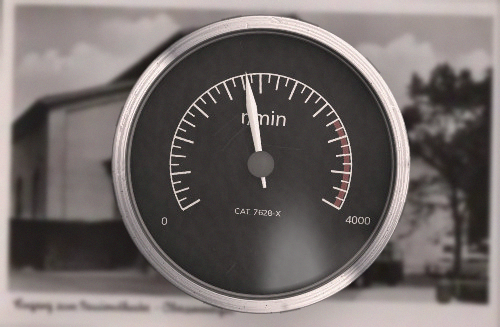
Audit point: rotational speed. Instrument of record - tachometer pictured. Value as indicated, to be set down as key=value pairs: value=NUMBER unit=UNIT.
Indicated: value=1850 unit=rpm
